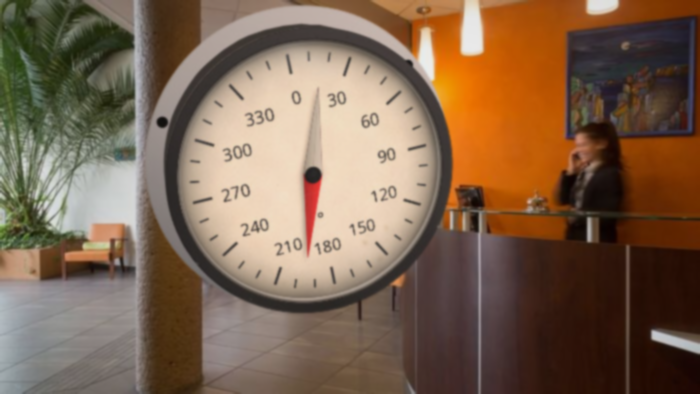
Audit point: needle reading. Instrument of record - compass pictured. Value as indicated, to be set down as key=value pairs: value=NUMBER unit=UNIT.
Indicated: value=195 unit=°
